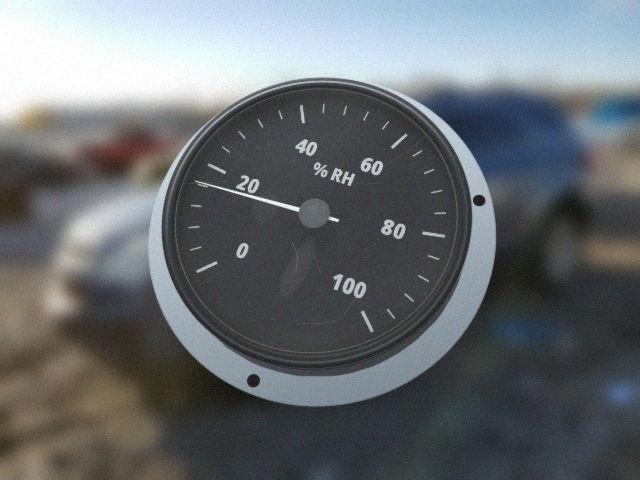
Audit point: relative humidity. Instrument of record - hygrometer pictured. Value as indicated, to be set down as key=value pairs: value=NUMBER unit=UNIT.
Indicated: value=16 unit=%
